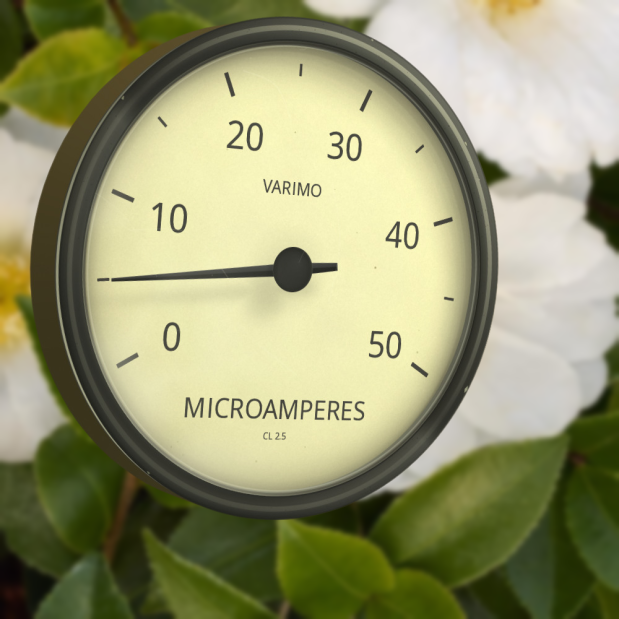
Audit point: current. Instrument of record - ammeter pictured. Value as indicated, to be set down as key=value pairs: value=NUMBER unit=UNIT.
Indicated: value=5 unit=µA
